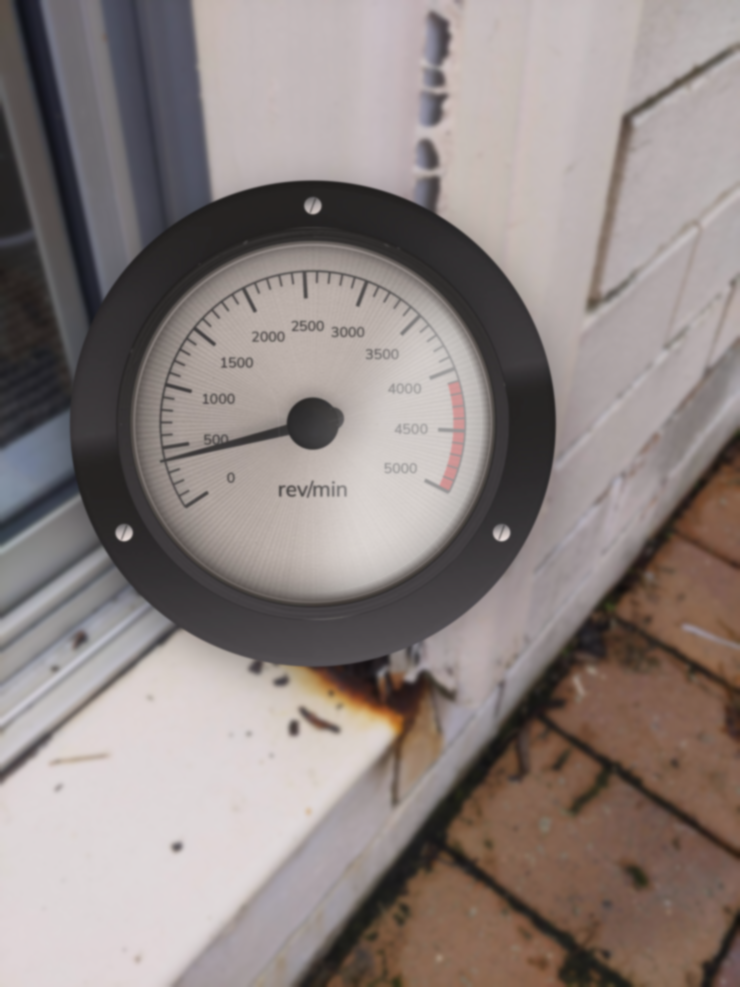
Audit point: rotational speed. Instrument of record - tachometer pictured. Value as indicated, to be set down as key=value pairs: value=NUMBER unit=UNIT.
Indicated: value=400 unit=rpm
